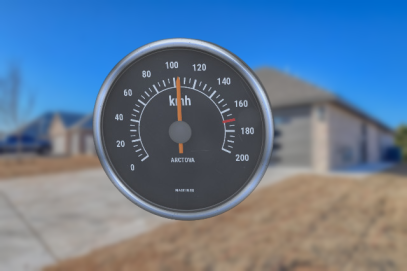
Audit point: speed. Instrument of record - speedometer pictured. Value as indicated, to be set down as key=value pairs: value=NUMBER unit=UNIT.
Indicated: value=105 unit=km/h
